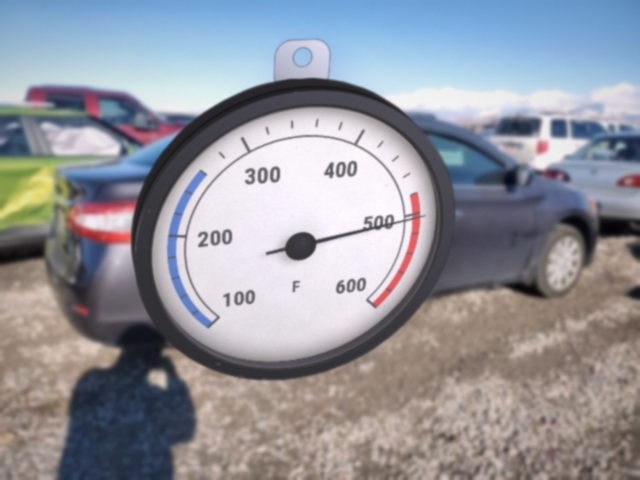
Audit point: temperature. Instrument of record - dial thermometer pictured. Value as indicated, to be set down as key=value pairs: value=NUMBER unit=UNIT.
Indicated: value=500 unit=°F
